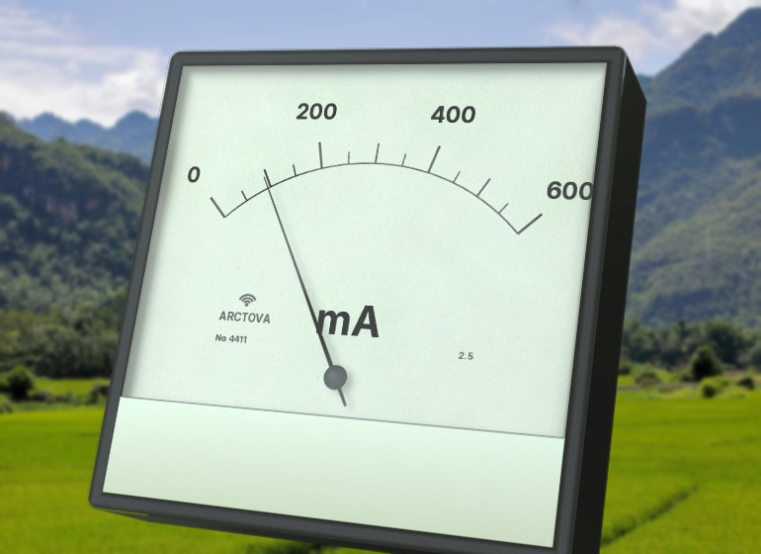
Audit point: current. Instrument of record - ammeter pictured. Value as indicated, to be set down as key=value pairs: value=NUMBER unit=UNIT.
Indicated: value=100 unit=mA
